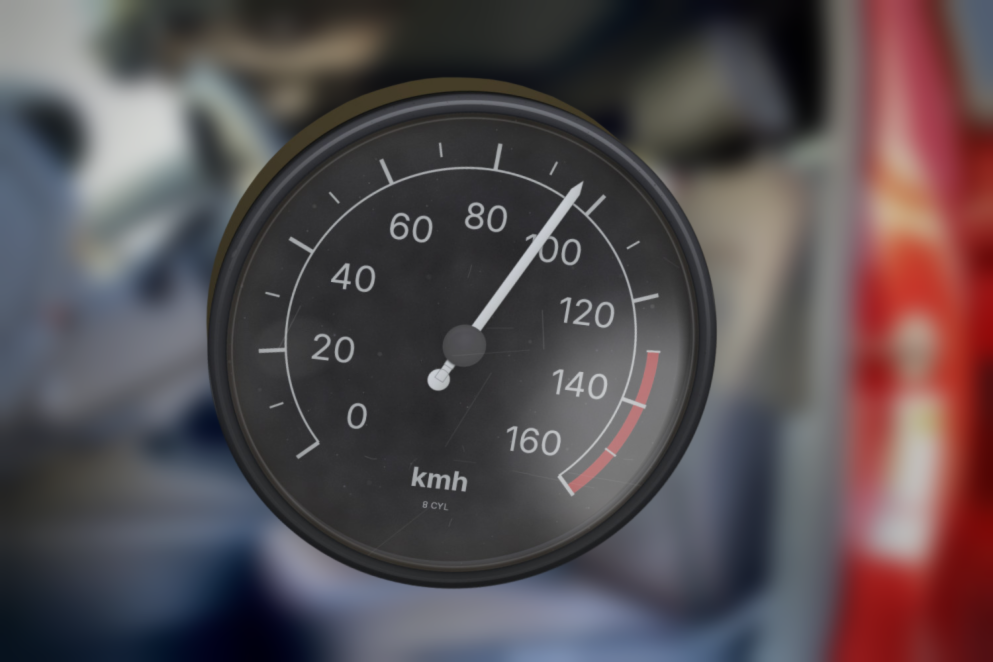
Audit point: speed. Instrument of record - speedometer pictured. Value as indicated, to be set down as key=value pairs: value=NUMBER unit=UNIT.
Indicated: value=95 unit=km/h
